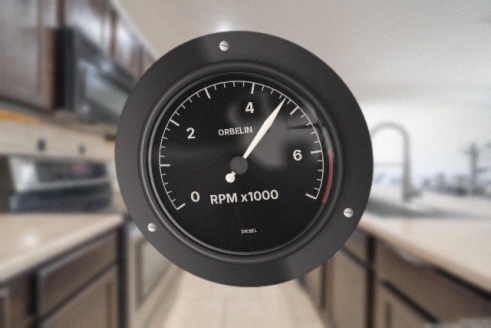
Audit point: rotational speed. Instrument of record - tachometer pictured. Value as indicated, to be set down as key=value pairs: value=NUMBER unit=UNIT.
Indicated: value=4700 unit=rpm
